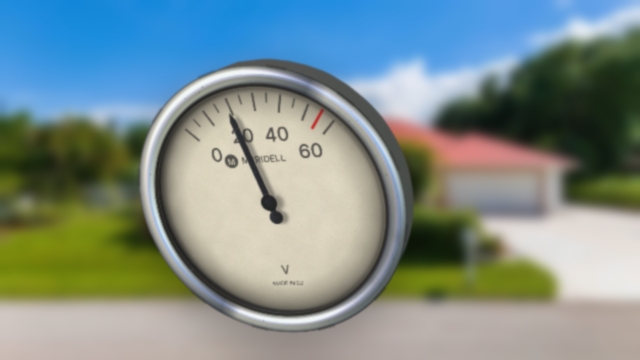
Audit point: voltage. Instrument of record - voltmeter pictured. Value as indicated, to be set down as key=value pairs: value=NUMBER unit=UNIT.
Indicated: value=20 unit=V
